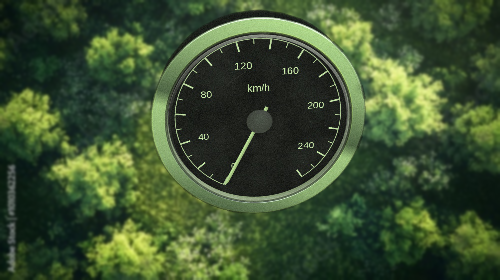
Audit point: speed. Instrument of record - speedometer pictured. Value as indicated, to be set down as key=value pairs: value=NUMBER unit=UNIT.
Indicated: value=0 unit=km/h
